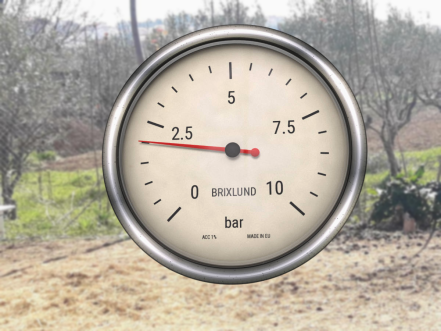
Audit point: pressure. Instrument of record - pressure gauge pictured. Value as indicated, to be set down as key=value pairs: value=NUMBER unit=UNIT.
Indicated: value=2 unit=bar
